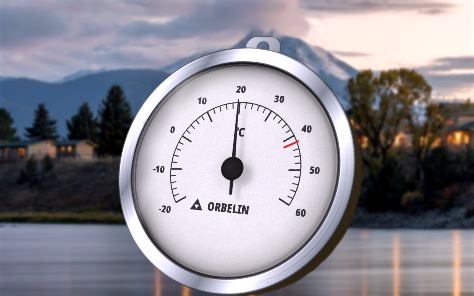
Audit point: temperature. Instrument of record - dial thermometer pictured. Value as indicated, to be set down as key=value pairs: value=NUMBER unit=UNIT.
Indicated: value=20 unit=°C
